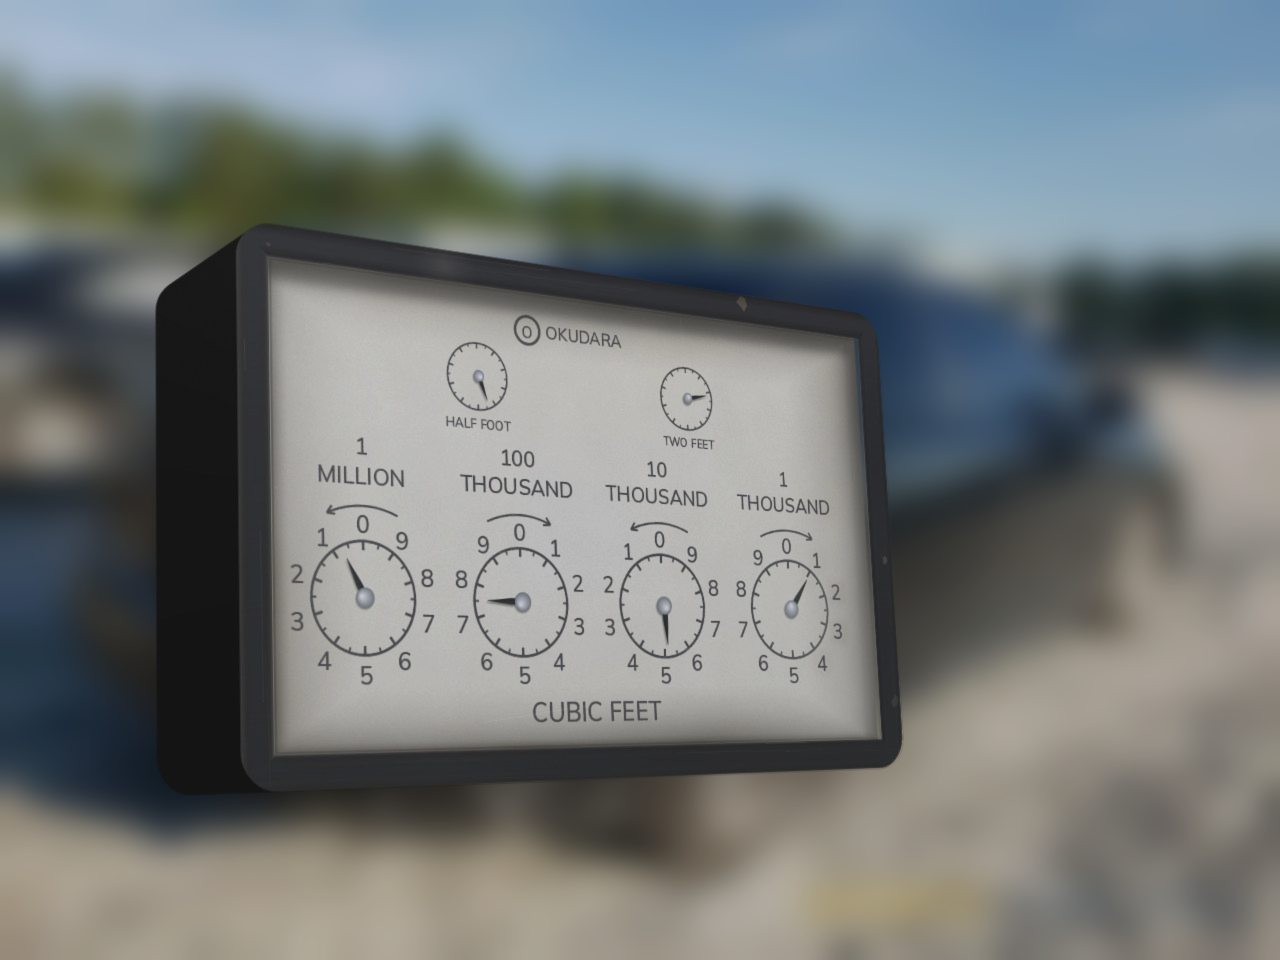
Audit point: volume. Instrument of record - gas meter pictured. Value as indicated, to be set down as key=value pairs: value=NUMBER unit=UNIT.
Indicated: value=75100 unit=ft³
